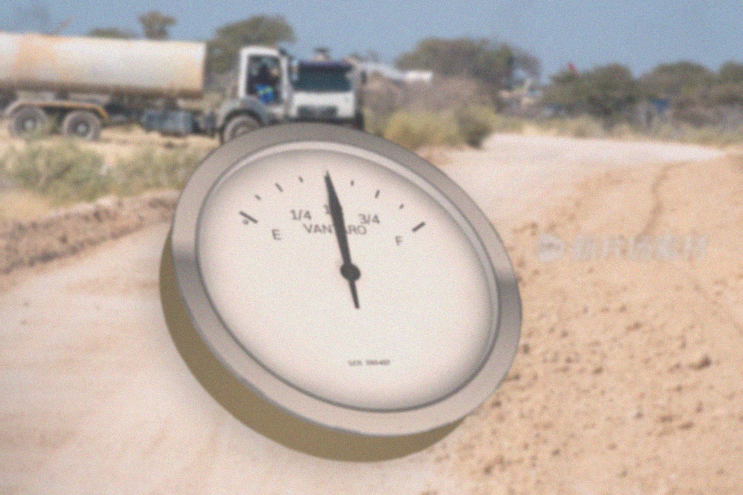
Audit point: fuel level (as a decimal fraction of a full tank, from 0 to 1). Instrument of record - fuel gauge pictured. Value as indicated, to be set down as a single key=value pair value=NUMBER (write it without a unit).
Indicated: value=0.5
